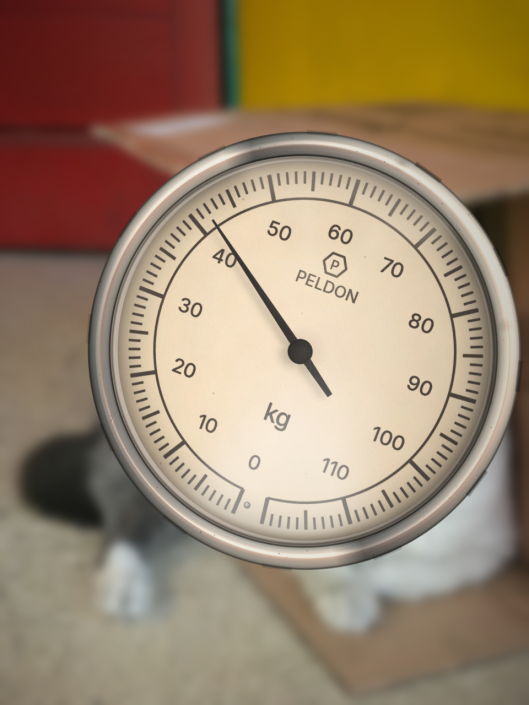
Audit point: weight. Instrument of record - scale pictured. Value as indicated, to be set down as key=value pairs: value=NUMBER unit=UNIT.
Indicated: value=42 unit=kg
